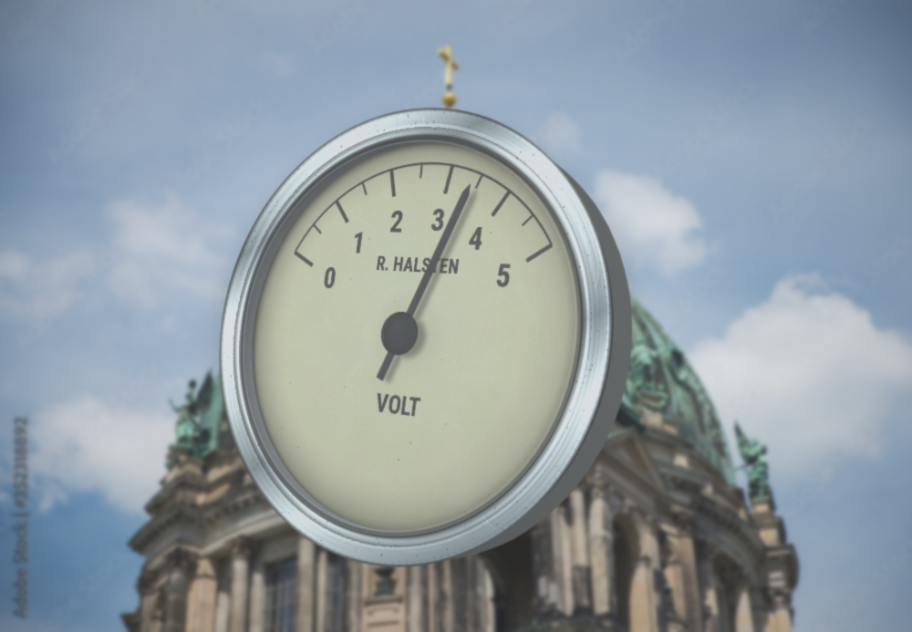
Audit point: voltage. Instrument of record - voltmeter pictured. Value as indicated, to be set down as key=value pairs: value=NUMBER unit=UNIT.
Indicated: value=3.5 unit=V
